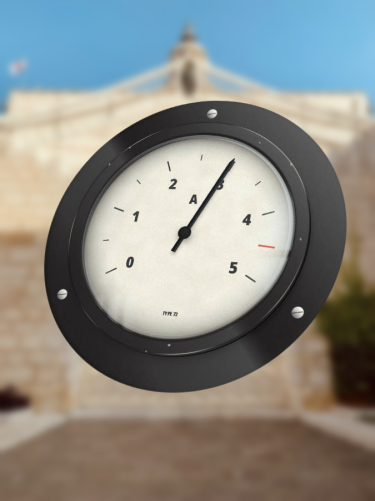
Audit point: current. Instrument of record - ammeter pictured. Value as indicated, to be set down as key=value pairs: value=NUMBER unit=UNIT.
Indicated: value=3 unit=A
